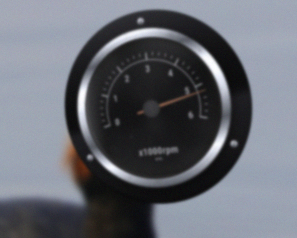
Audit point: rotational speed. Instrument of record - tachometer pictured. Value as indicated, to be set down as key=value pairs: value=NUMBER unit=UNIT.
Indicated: value=5200 unit=rpm
